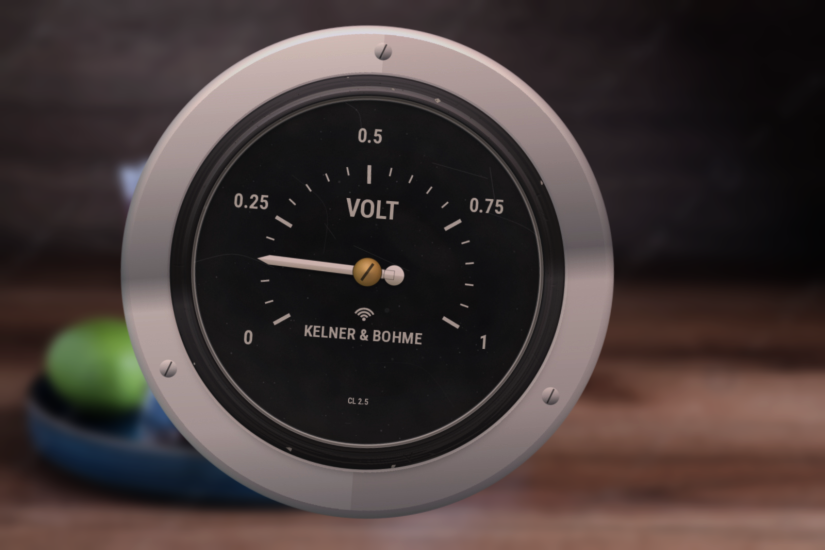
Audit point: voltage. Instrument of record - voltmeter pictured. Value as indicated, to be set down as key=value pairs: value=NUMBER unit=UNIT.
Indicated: value=0.15 unit=V
